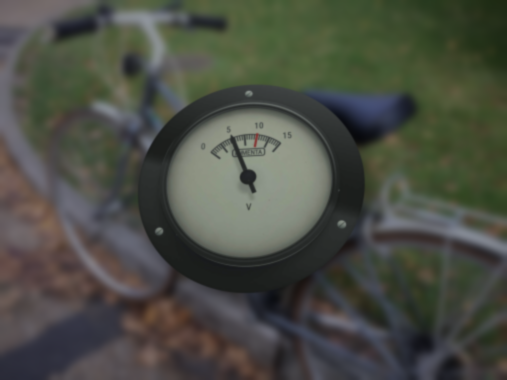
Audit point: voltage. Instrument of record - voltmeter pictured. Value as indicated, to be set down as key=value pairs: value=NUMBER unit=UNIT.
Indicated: value=5 unit=V
